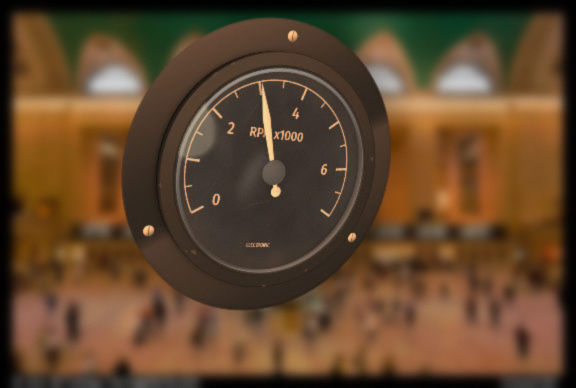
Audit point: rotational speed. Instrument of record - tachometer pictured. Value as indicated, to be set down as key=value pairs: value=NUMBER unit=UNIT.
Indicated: value=3000 unit=rpm
